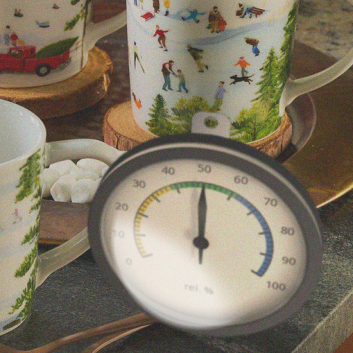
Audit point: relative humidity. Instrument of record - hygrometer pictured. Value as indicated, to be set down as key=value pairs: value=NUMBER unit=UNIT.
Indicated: value=50 unit=%
